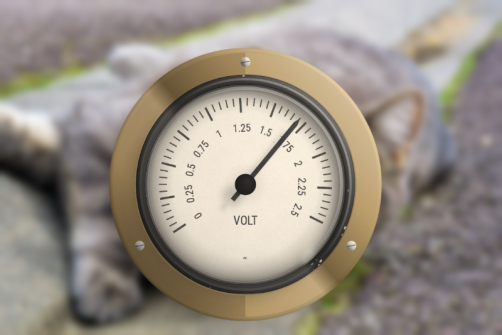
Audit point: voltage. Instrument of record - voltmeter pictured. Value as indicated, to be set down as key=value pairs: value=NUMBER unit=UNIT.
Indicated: value=1.7 unit=V
